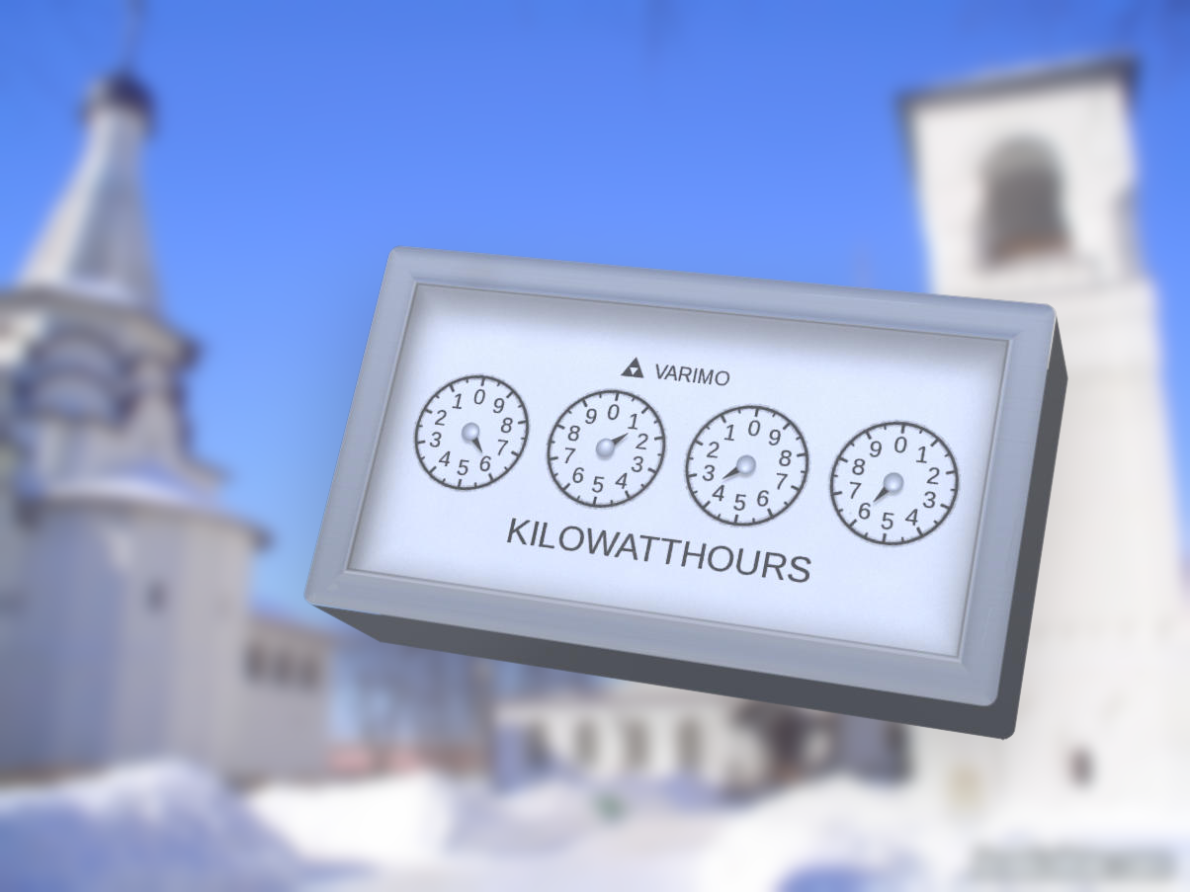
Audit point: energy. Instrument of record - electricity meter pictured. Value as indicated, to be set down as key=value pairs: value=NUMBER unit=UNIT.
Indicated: value=6136 unit=kWh
